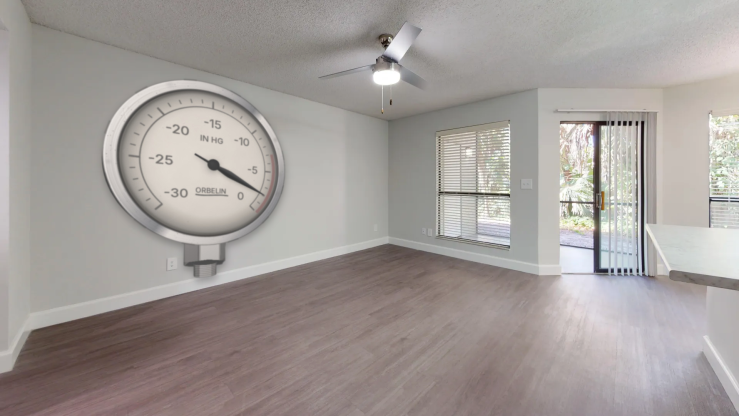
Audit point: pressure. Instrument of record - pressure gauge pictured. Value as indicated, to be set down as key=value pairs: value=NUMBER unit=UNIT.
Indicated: value=-2 unit=inHg
